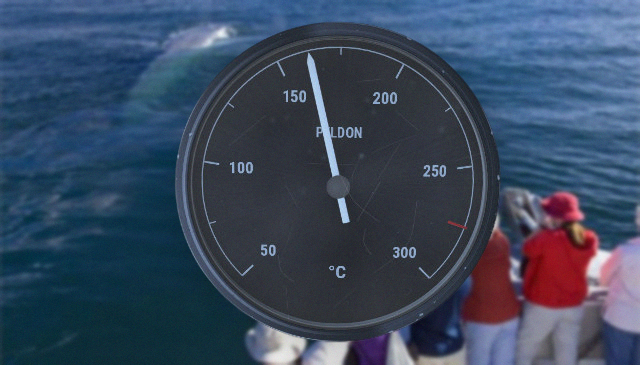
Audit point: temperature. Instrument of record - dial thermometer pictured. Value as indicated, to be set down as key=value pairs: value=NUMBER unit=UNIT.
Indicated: value=162.5 unit=°C
